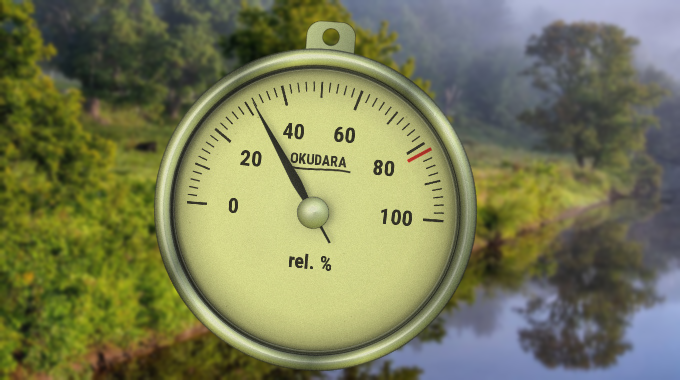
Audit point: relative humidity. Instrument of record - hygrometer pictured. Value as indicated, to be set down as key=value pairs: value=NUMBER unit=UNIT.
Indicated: value=32 unit=%
